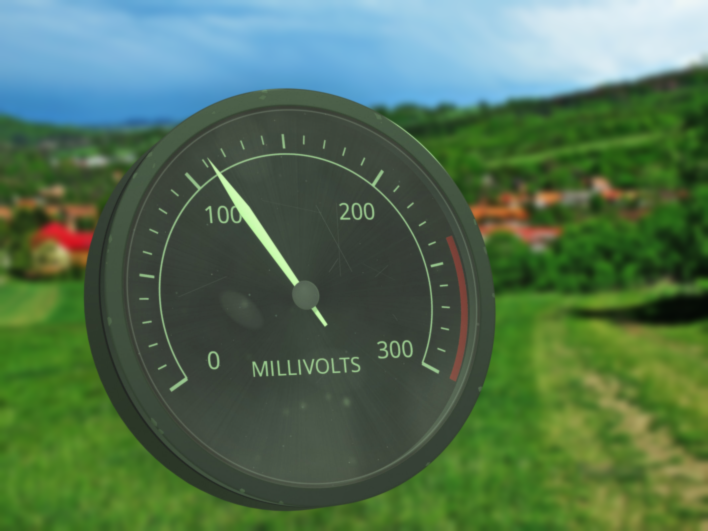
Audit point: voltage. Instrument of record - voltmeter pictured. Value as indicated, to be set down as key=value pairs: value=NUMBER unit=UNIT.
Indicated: value=110 unit=mV
